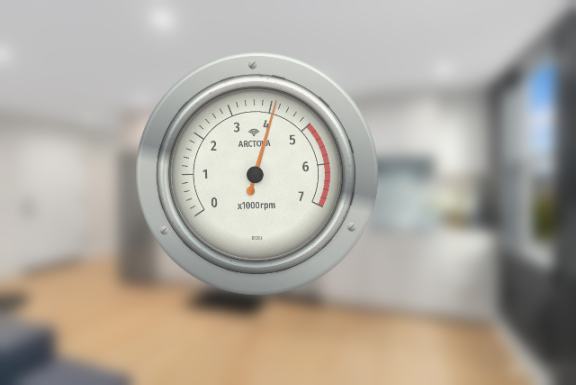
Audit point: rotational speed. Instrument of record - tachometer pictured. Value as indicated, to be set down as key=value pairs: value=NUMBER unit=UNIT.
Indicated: value=4100 unit=rpm
